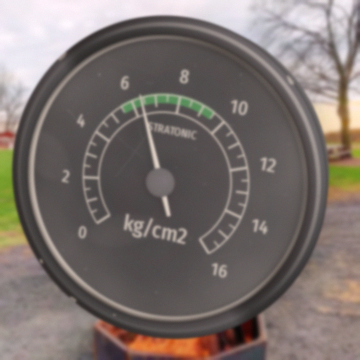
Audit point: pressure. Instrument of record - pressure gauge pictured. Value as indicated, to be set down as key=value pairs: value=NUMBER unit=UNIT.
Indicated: value=6.5 unit=kg/cm²
